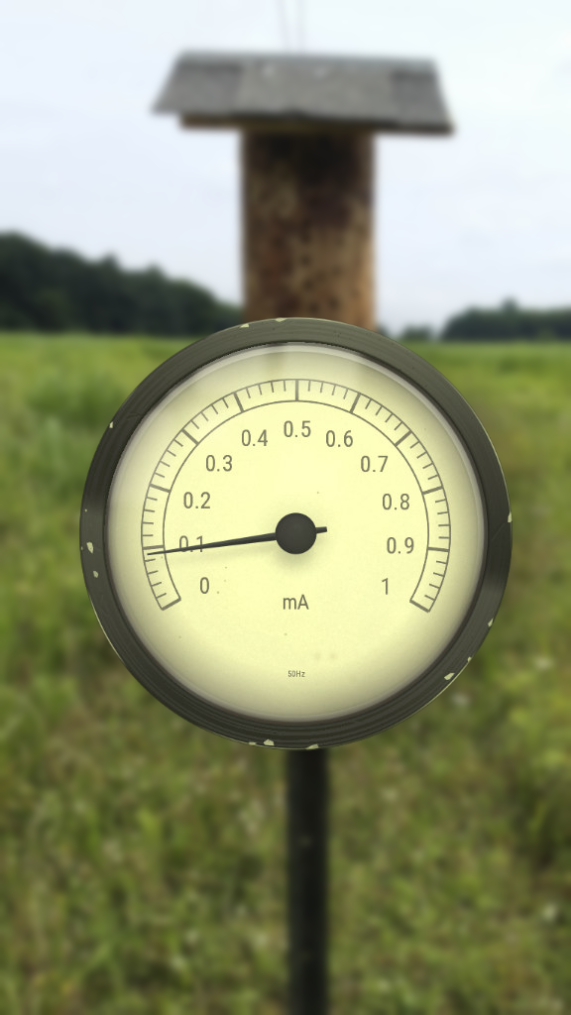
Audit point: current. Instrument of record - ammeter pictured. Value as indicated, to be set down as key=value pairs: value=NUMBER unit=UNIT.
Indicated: value=0.09 unit=mA
